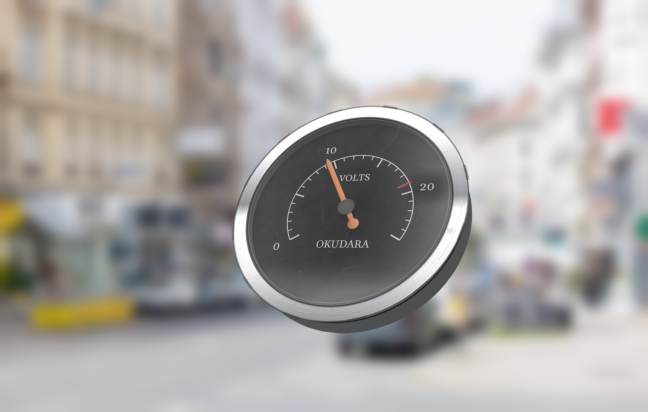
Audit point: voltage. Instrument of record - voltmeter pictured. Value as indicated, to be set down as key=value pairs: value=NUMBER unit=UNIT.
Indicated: value=9.5 unit=V
